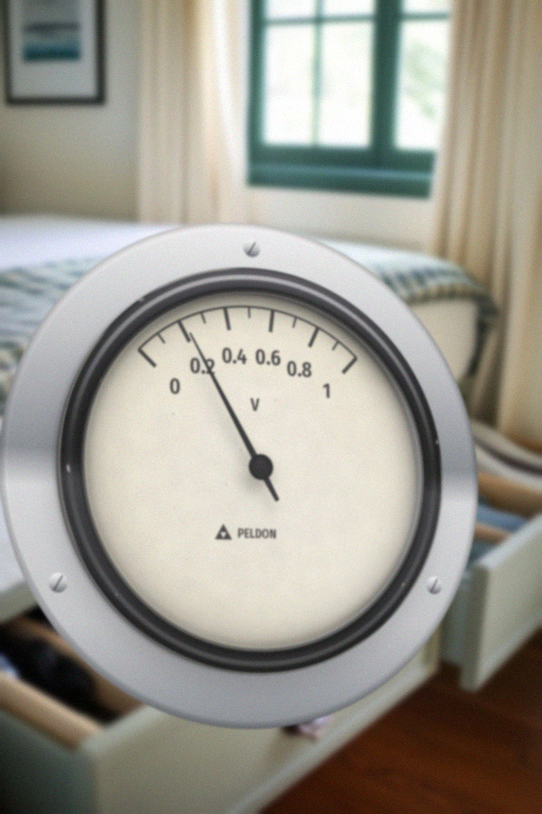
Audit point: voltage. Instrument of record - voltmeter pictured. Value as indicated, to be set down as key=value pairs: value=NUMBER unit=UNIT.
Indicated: value=0.2 unit=V
